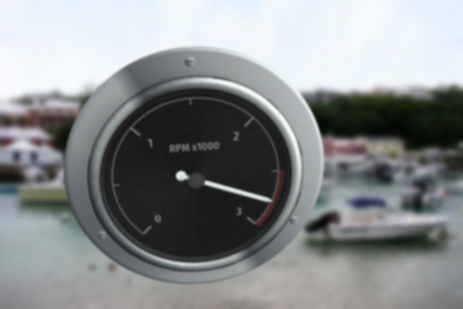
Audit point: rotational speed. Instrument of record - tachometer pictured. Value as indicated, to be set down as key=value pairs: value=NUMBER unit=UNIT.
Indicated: value=2750 unit=rpm
